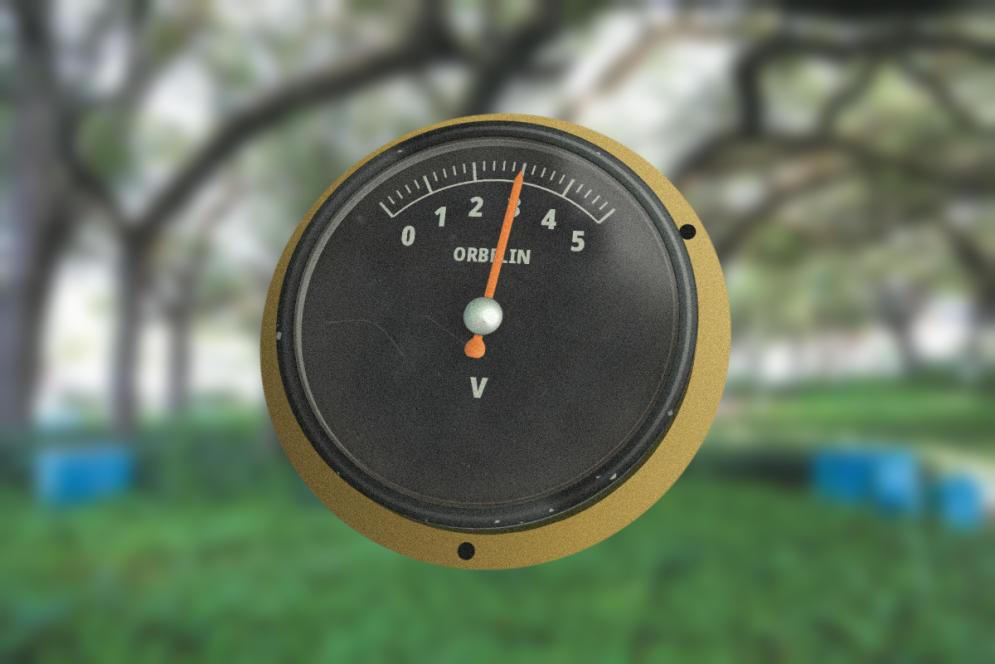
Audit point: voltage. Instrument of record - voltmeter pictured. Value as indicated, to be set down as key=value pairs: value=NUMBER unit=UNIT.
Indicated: value=3 unit=V
